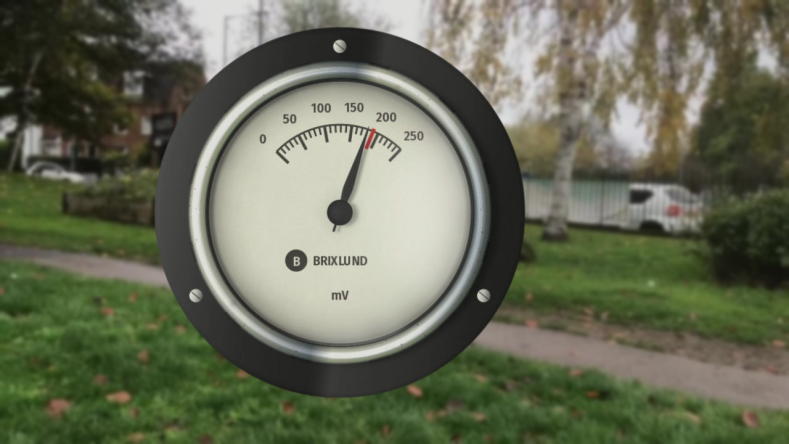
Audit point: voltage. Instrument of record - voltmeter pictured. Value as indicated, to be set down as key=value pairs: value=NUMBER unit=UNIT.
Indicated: value=180 unit=mV
